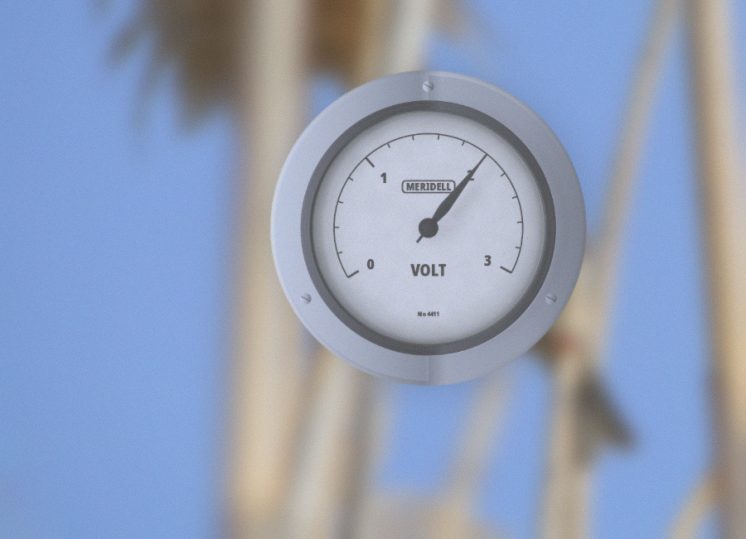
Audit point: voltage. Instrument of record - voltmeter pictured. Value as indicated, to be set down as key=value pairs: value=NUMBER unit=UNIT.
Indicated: value=2 unit=V
